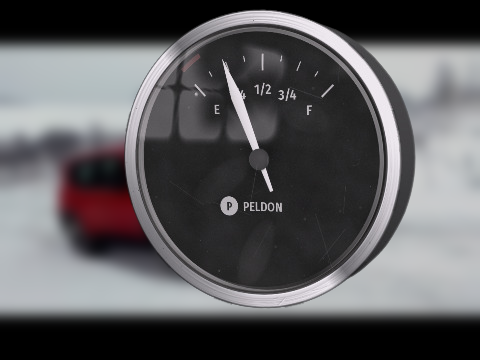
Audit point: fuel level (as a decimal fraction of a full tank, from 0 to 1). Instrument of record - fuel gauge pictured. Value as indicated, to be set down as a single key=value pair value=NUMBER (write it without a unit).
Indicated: value=0.25
